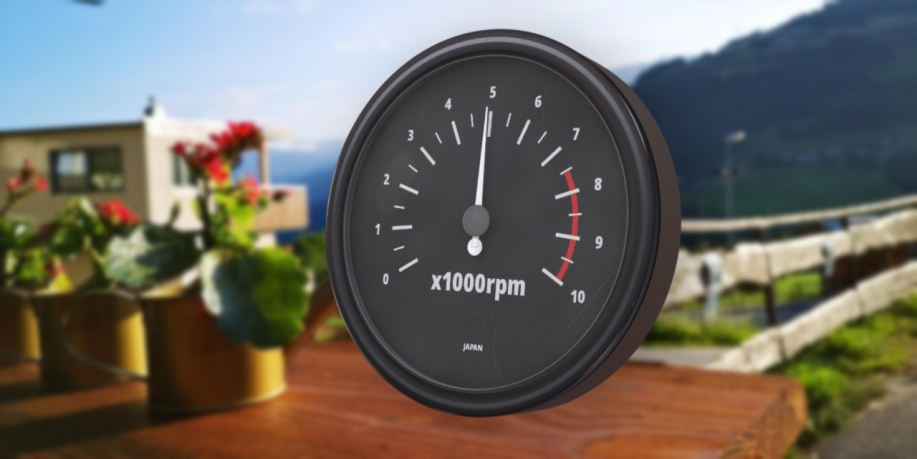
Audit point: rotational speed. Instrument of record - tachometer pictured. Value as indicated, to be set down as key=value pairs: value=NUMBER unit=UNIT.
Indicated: value=5000 unit=rpm
